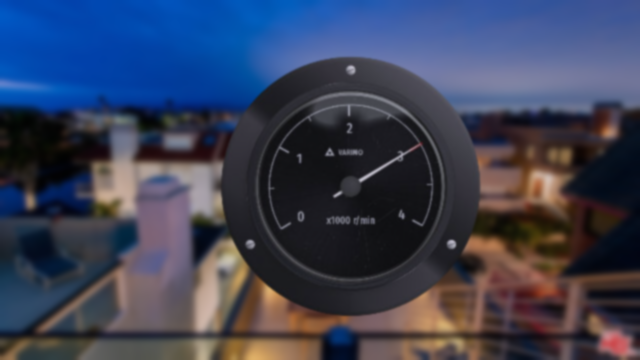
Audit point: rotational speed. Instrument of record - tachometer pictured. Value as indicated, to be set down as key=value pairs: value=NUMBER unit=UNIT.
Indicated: value=3000 unit=rpm
